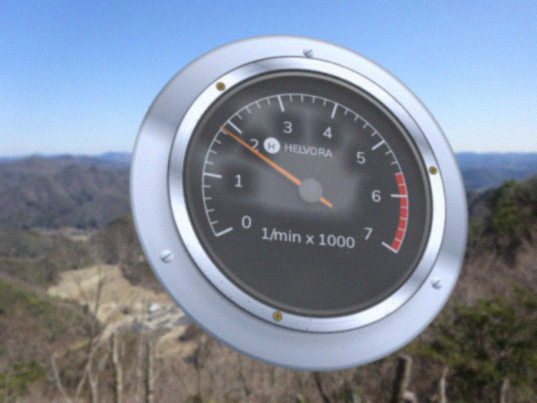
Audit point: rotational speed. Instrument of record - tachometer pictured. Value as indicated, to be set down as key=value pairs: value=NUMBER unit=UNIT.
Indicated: value=1800 unit=rpm
